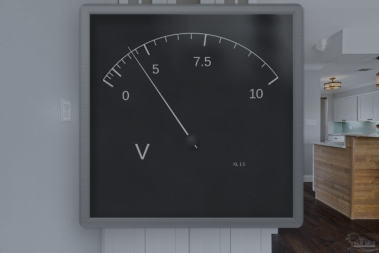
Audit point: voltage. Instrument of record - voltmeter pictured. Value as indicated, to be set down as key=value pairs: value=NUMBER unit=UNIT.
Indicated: value=4.25 unit=V
